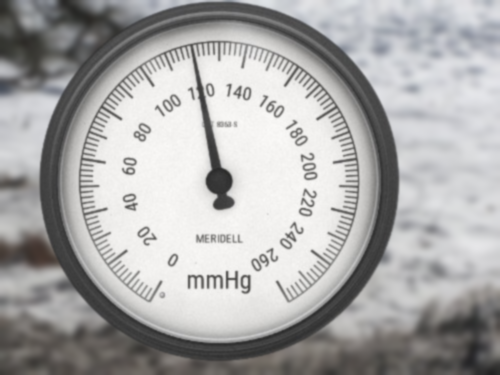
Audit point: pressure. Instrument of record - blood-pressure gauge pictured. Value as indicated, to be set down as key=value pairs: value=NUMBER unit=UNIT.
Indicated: value=120 unit=mmHg
